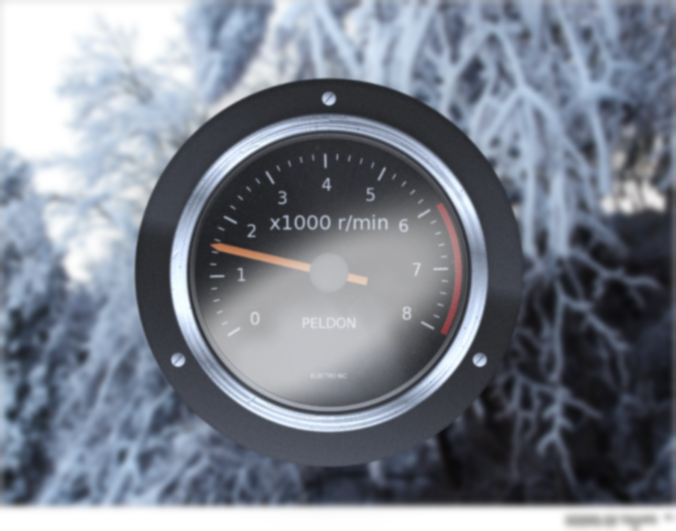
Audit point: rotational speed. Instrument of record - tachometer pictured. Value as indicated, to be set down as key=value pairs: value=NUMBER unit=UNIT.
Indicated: value=1500 unit=rpm
